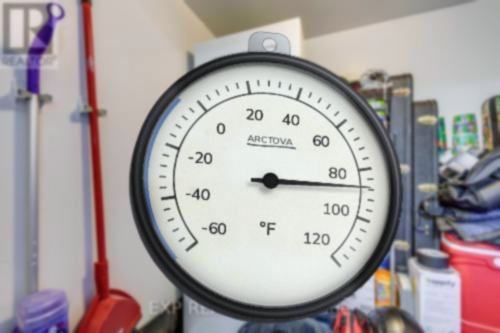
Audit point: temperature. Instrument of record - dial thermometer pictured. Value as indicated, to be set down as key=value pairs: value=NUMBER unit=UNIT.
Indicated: value=88 unit=°F
